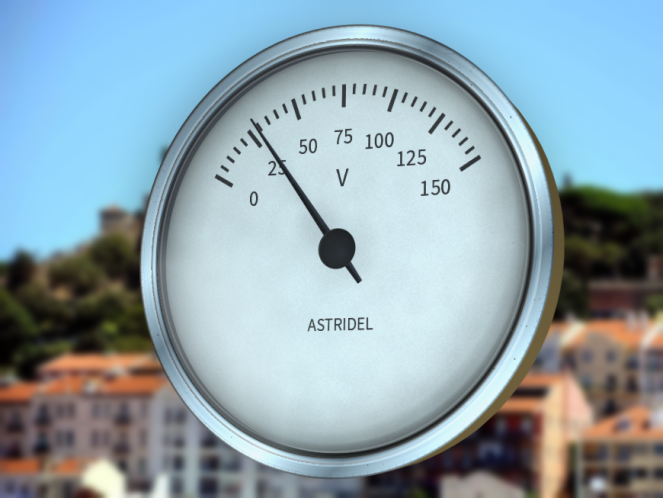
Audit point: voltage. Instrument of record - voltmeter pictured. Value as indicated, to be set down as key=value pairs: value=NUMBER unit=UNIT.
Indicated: value=30 unit=V
